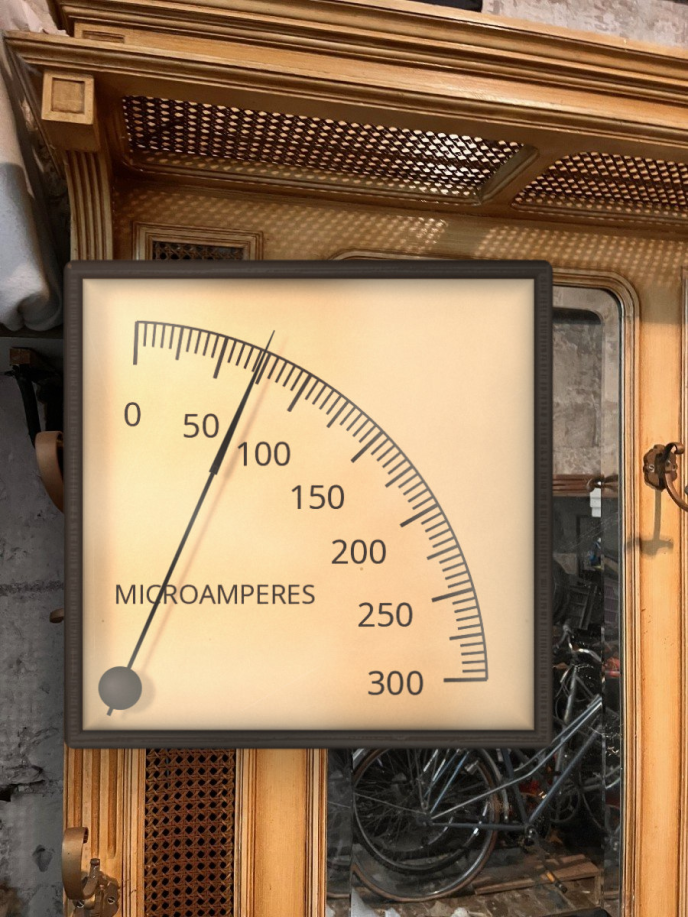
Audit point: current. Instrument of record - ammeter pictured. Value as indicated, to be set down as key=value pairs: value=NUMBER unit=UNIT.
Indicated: value=72.5 unit=µA
